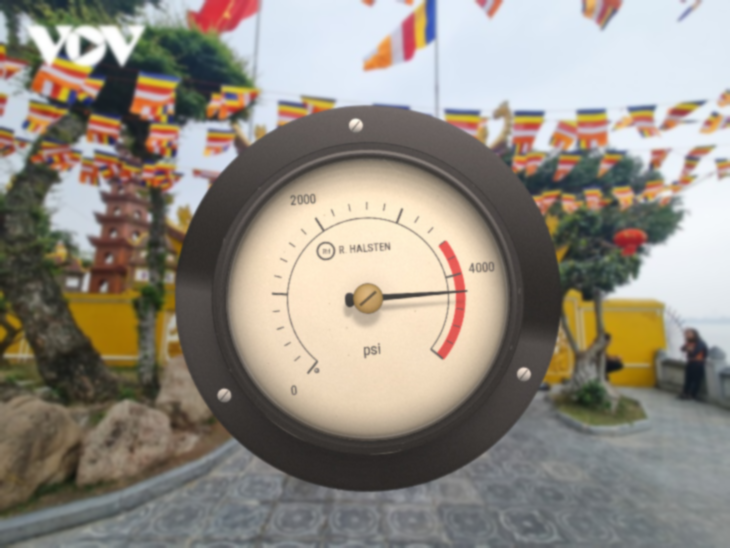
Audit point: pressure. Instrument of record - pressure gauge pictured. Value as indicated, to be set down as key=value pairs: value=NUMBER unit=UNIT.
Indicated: value=4200 unit=psi
